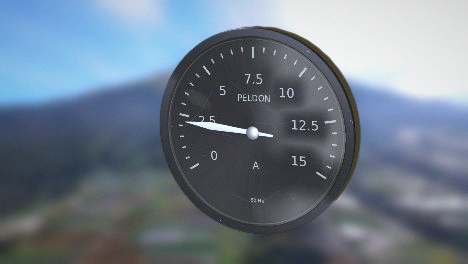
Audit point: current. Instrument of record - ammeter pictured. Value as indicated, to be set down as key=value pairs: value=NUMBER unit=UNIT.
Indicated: value=2.25 unit=A
